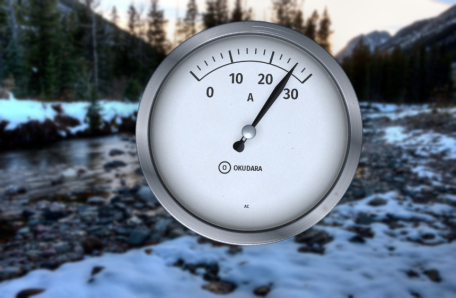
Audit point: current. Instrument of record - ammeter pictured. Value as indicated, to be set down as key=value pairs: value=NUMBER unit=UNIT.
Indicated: value=26 unit=A
